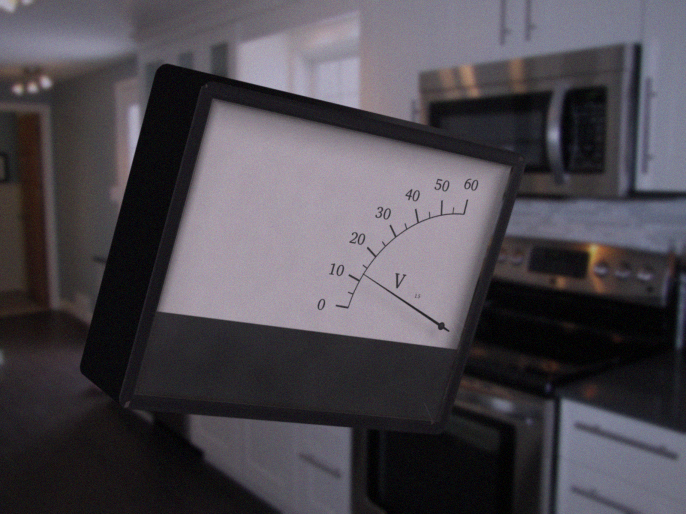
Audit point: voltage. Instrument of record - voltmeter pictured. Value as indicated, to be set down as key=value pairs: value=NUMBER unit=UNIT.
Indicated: value=12.5 unit=V
